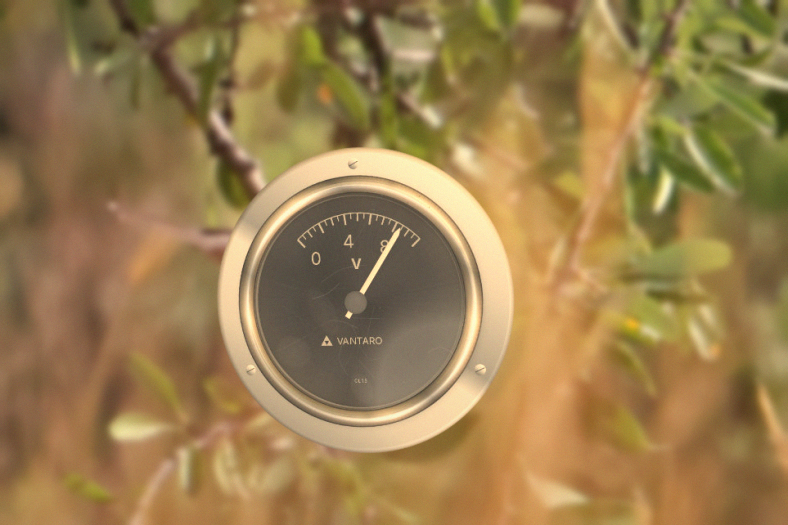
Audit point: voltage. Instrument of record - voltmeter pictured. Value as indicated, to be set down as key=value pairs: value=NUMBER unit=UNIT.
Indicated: value=8.5 unit=V
